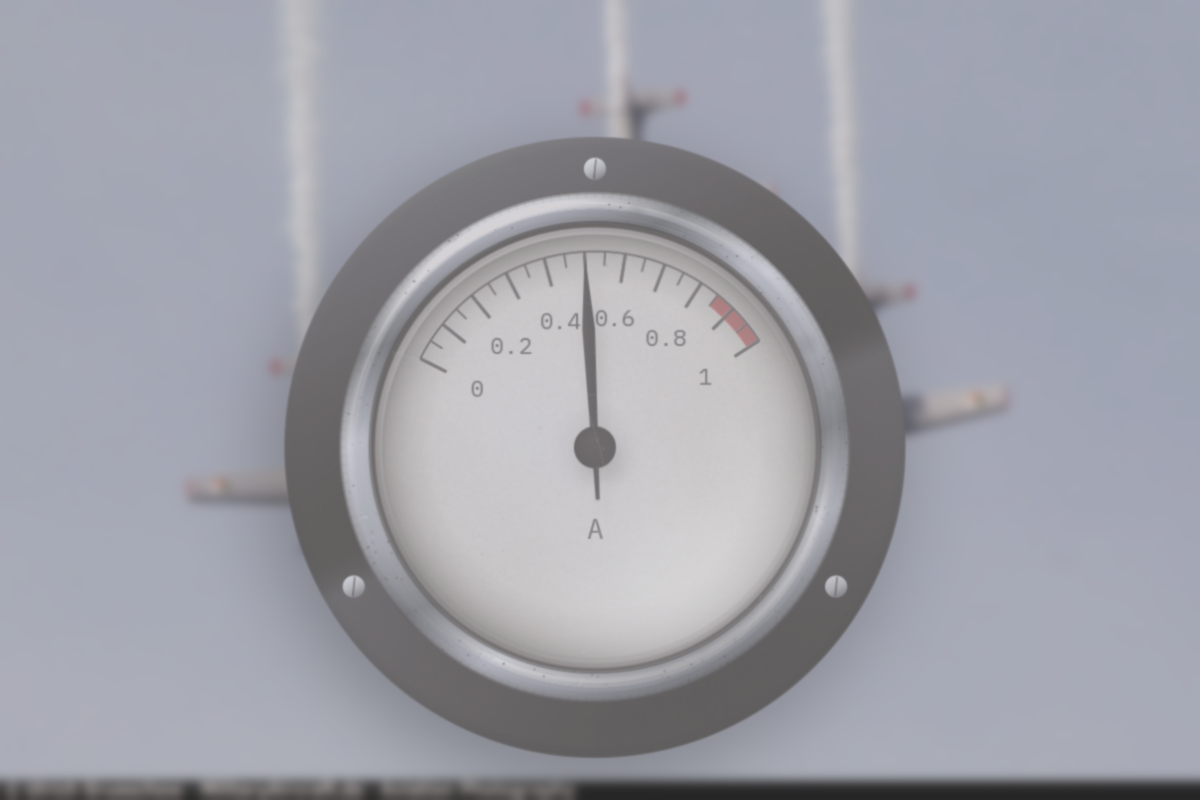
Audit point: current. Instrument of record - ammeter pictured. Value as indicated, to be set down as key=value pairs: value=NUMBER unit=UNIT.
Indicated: value=0.5 unit=A
